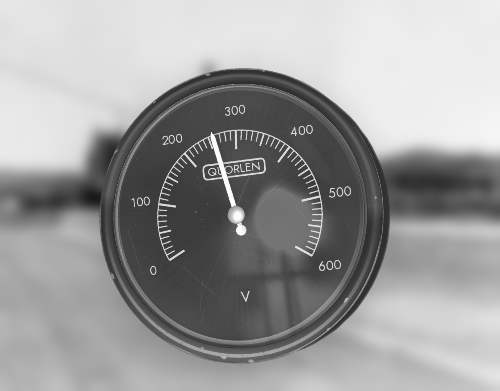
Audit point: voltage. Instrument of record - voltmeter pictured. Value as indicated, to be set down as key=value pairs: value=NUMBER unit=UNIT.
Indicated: value=260 unit=V
